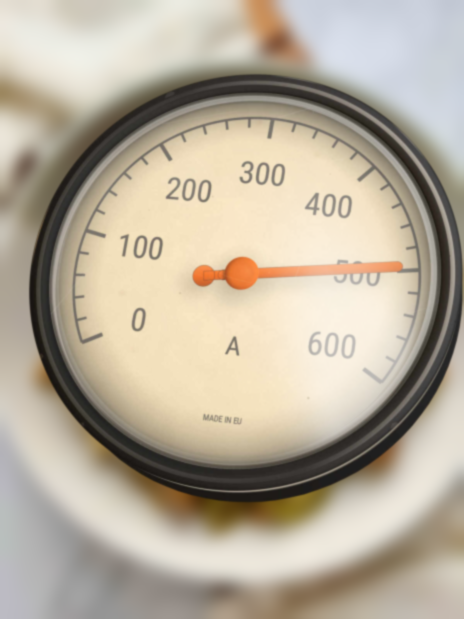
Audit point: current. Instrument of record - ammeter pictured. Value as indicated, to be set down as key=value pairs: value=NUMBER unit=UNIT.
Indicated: value=500 unit=A
